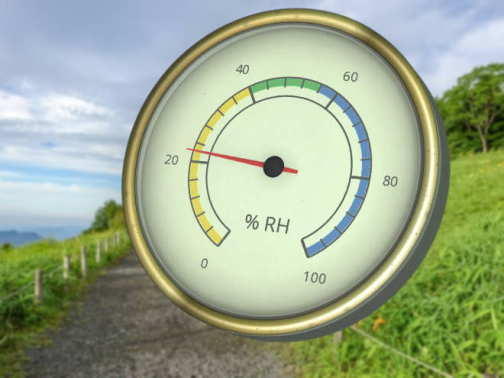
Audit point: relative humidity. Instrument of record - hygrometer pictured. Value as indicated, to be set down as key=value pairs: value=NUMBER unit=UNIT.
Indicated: value=22 unit=%
